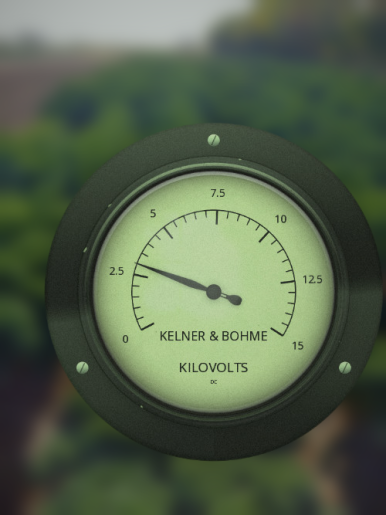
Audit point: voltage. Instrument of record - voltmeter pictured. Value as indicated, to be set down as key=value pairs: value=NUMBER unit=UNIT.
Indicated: value=3 unit=kV
